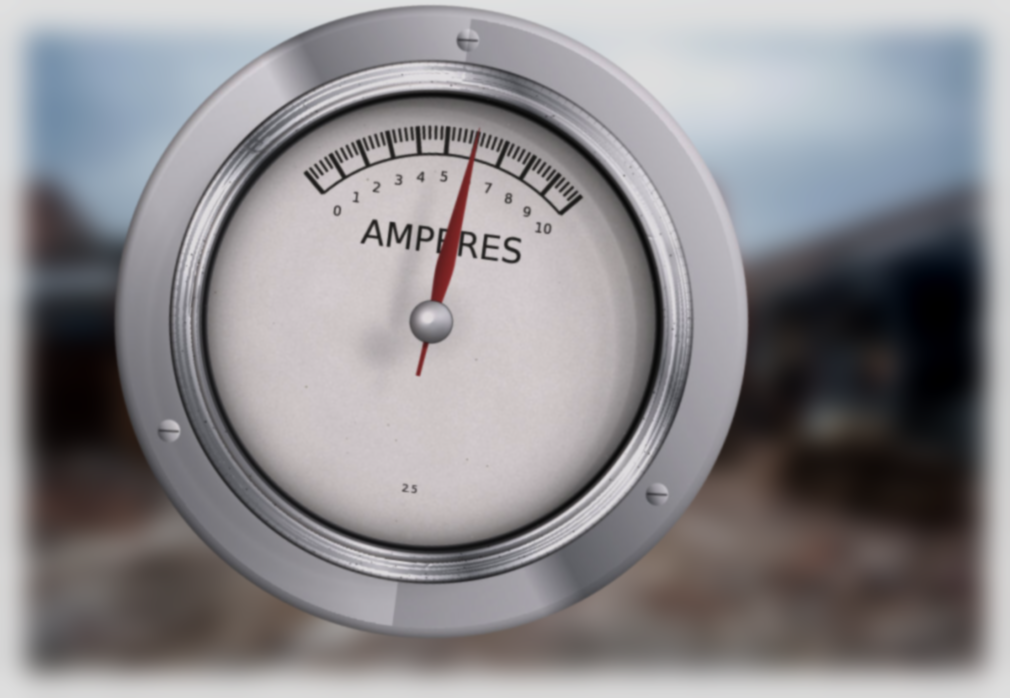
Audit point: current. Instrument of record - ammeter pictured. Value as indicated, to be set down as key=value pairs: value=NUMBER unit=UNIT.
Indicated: value=6 unit=A
